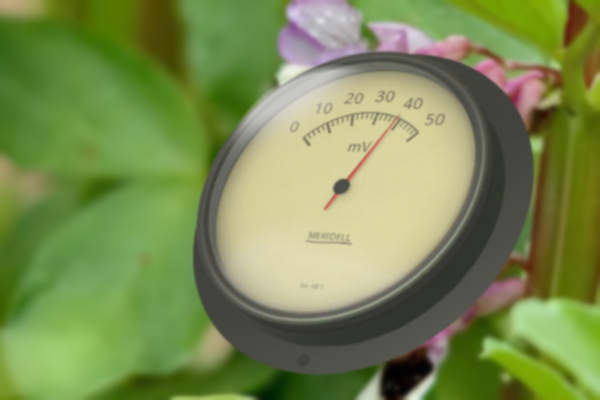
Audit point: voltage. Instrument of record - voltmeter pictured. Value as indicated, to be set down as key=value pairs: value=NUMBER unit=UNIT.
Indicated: value=40 unit=mV
